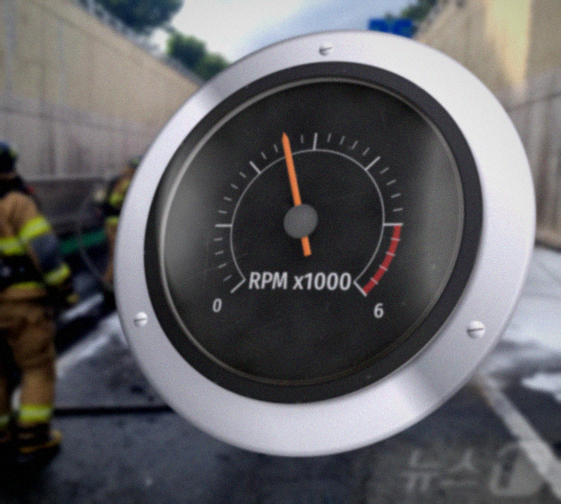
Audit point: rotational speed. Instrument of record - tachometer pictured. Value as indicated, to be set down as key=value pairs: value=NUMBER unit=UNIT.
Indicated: value=2600 unit=rpm
